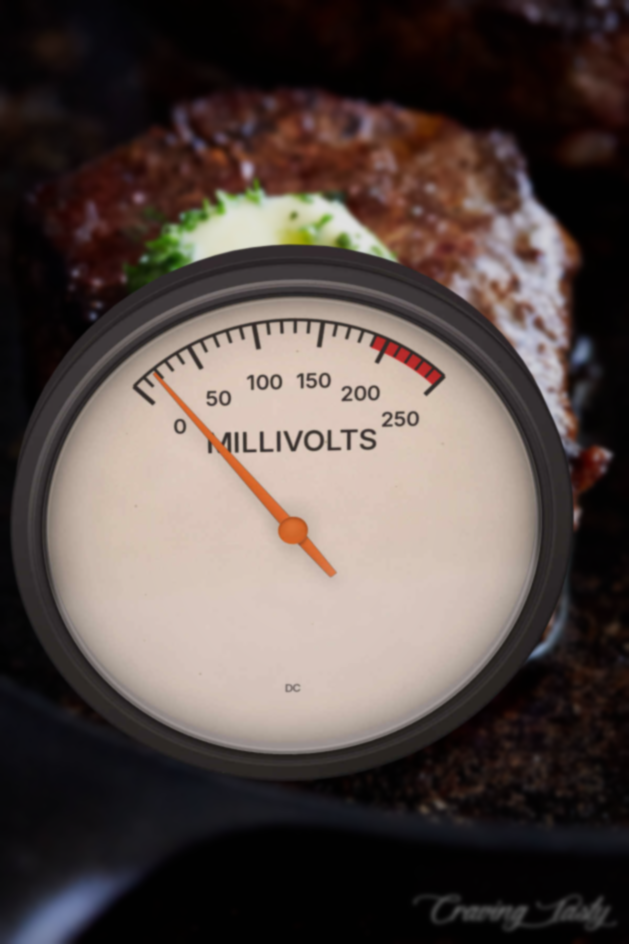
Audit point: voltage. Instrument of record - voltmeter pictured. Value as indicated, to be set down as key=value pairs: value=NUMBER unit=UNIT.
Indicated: value=20 unit=mV
